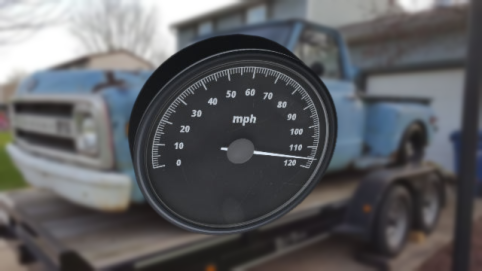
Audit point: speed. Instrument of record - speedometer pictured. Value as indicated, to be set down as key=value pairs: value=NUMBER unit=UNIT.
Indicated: value=115 unit=mph
